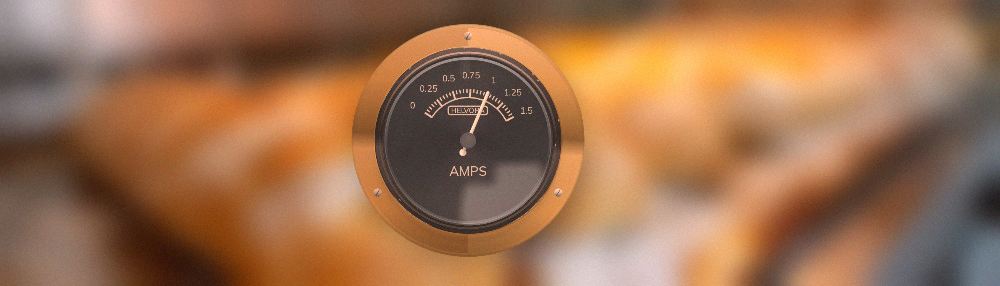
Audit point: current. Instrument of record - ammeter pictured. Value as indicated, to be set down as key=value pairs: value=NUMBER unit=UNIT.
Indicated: value=1 unit=A
